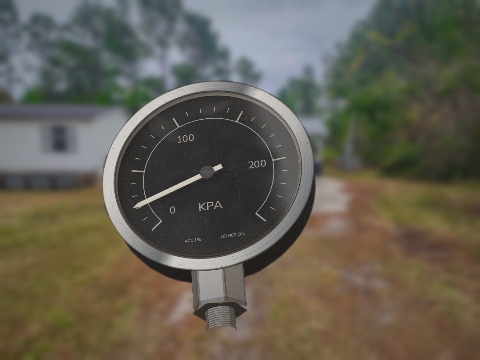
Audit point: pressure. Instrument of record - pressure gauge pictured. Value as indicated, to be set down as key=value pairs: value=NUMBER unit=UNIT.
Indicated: value=20 unit=kPa
